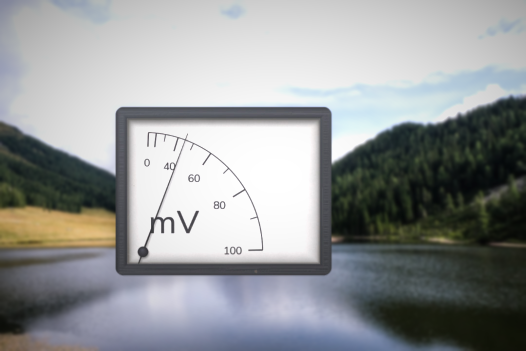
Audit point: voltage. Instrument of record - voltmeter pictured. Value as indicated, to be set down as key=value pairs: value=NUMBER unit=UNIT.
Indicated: value=45 unit=mV
